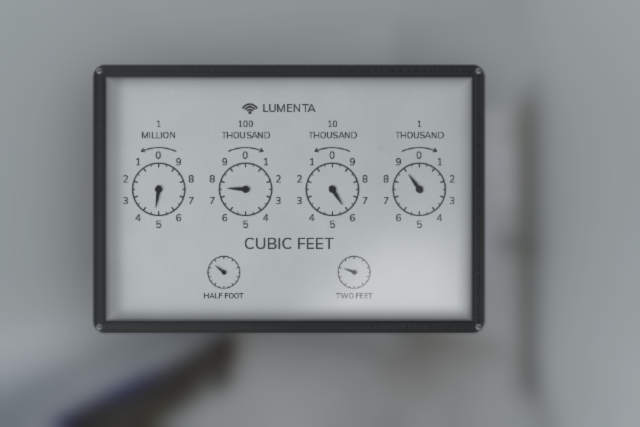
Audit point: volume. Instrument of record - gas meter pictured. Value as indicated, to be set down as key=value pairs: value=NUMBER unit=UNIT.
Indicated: value=475900 unit=ft³
